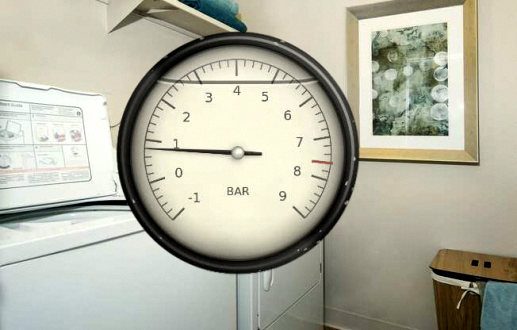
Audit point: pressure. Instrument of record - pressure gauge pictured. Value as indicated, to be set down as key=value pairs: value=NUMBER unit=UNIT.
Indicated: value=0.8 unit=bar
